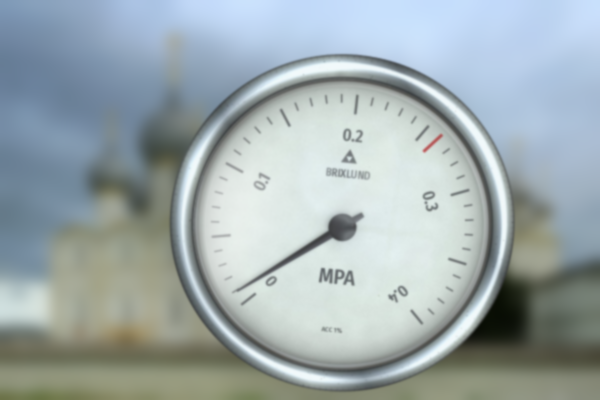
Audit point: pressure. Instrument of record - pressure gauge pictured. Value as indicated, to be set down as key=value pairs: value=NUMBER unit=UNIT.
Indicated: value=0.01 unit=MPa
